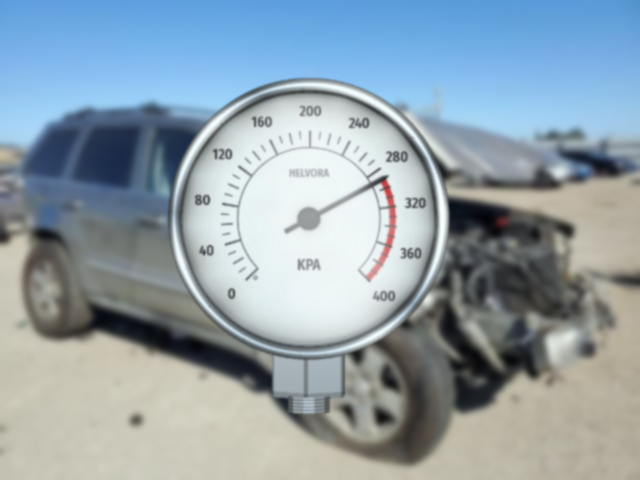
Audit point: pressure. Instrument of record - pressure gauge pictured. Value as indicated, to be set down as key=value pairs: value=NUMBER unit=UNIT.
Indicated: value=290 unit=kPa
